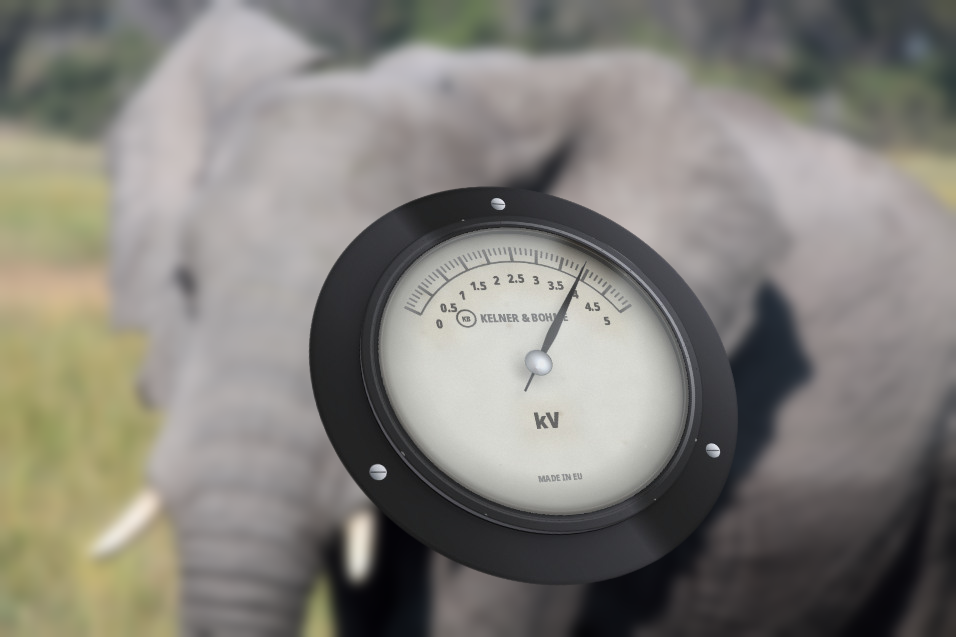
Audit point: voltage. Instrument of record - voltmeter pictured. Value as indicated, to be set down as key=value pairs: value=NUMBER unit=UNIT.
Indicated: value=3.9 unit=kV
